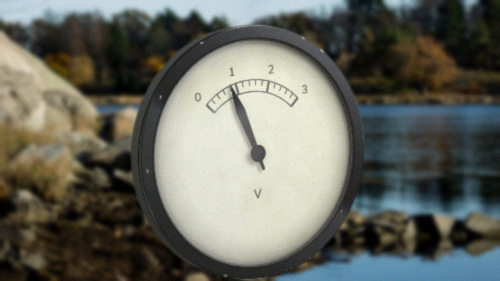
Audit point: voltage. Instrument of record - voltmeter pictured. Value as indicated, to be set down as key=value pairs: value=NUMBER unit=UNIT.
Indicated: value=0.8 unit=V
